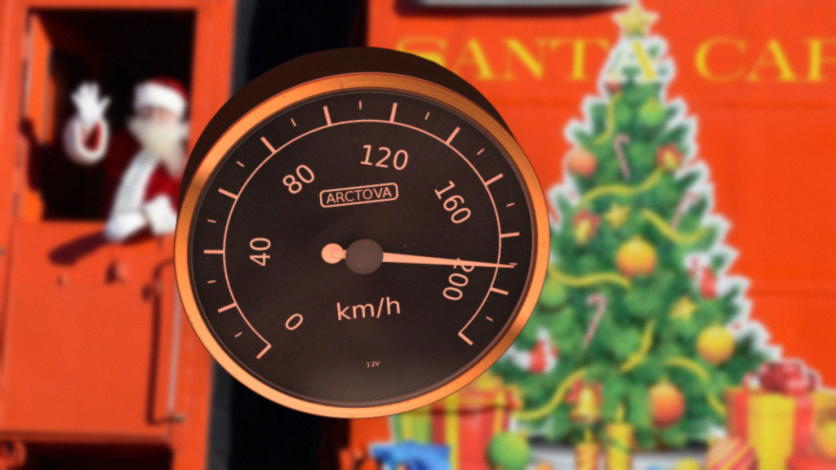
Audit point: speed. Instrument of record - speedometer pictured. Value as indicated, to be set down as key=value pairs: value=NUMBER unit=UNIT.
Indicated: value=190 unit=km/h
